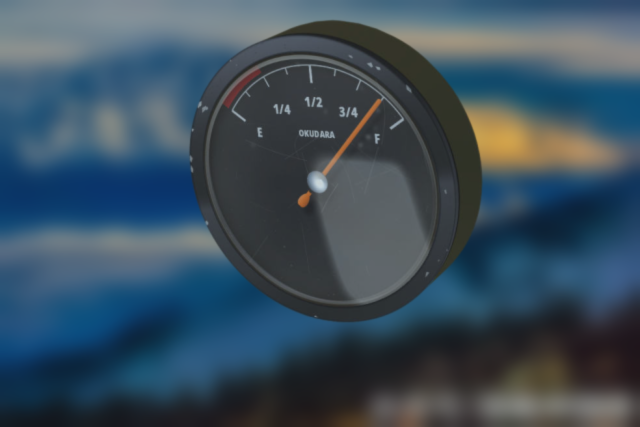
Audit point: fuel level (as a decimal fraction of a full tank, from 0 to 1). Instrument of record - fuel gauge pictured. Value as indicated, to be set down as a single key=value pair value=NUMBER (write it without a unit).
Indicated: value=0.875
